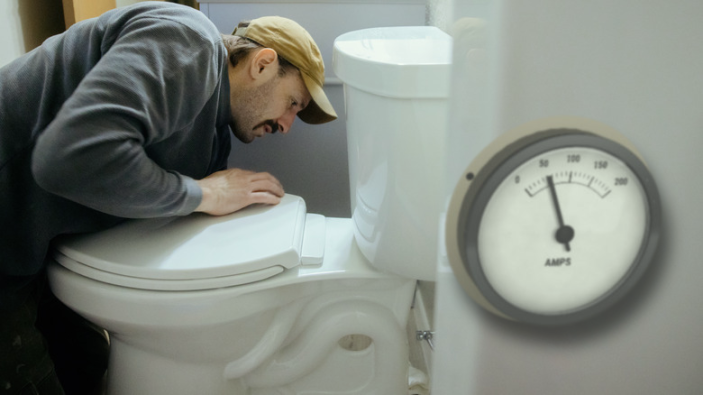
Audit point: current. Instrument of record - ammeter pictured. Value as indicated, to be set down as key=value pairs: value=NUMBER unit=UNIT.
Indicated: value=50 unit=A
